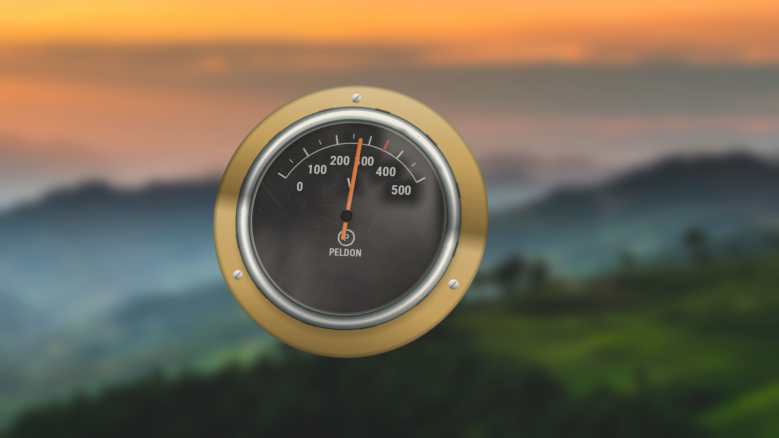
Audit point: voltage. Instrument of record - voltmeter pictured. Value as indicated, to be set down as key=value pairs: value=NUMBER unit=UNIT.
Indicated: value=275 unit=V
